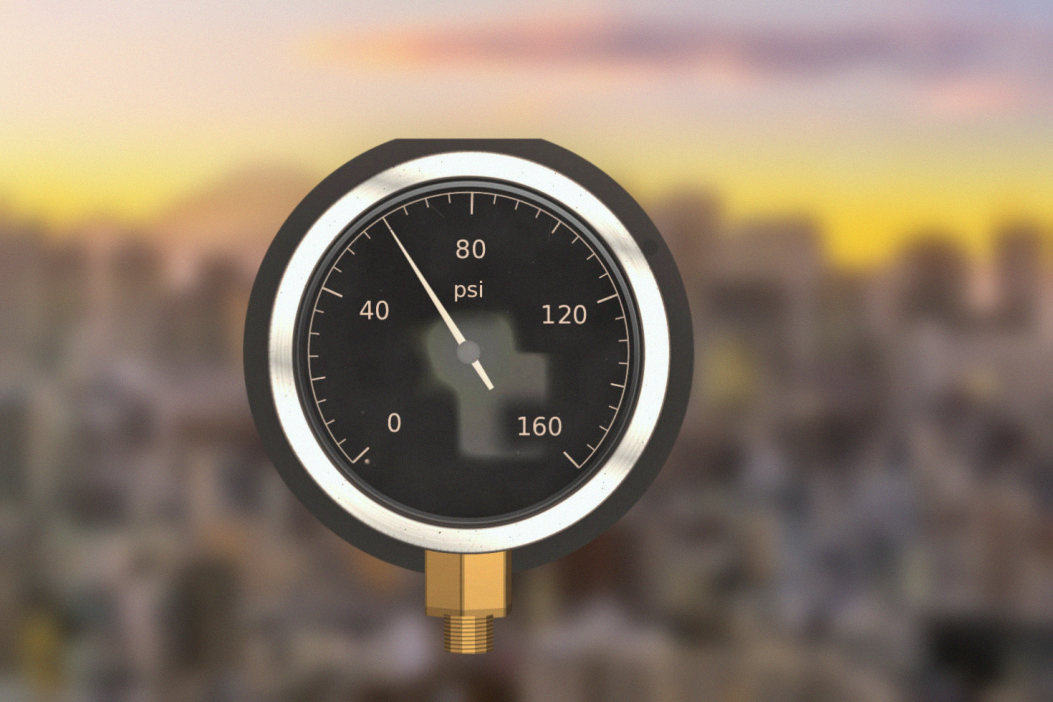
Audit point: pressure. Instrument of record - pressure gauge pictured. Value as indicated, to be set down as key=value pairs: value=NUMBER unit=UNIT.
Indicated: value=60 unit=psi
